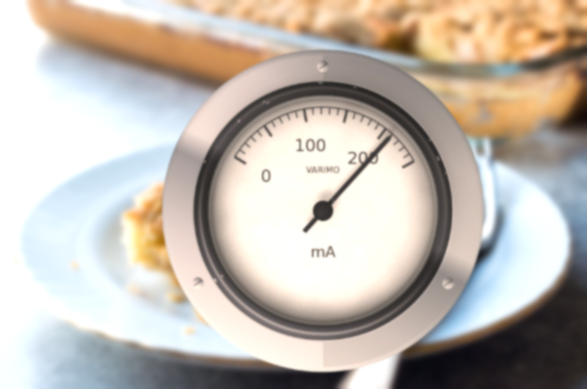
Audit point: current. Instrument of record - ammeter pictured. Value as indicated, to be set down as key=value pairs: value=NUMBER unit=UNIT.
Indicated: value=210 unit=mA
